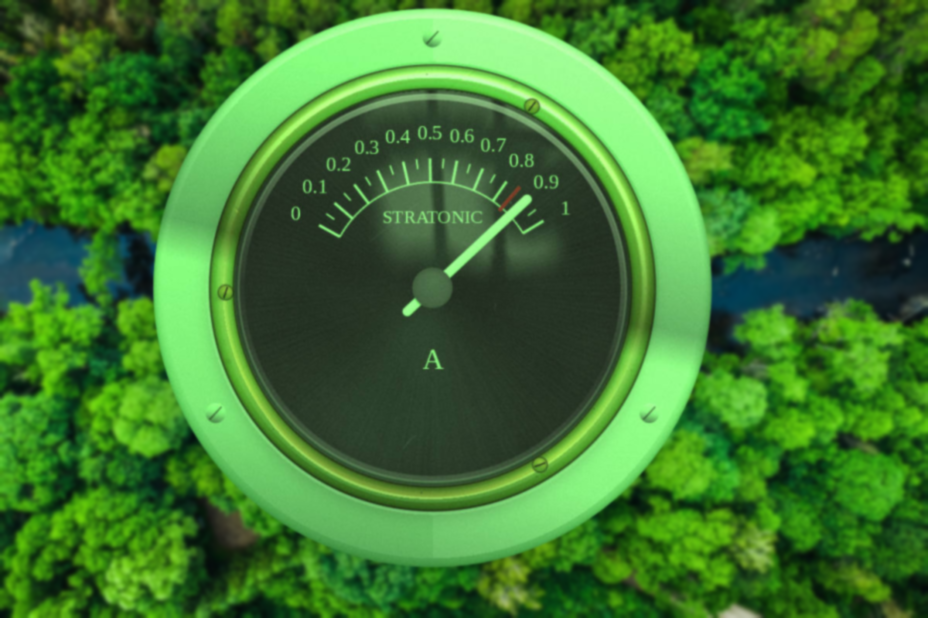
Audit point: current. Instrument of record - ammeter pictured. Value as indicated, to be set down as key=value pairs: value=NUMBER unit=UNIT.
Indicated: value=0.9 unit=A
